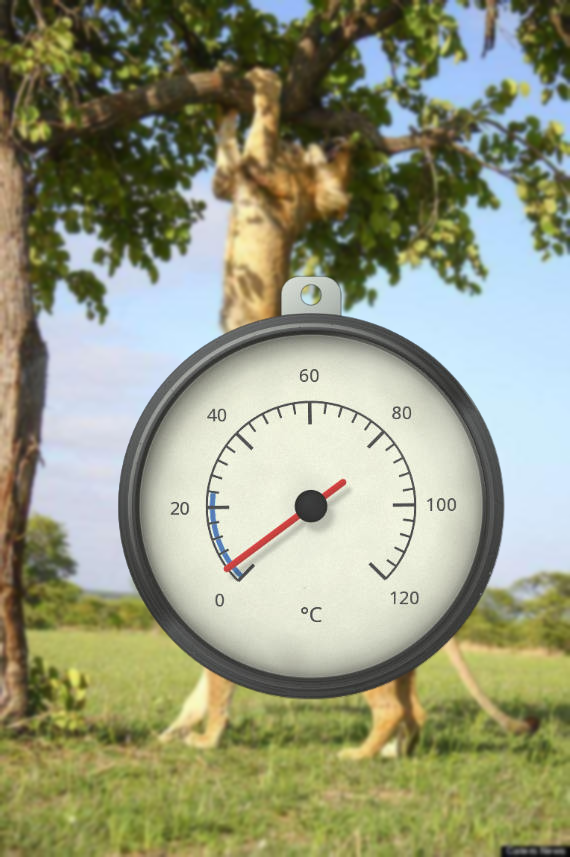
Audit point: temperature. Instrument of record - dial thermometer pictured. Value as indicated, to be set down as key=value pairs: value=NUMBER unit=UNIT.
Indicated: value=4 unit=°C
